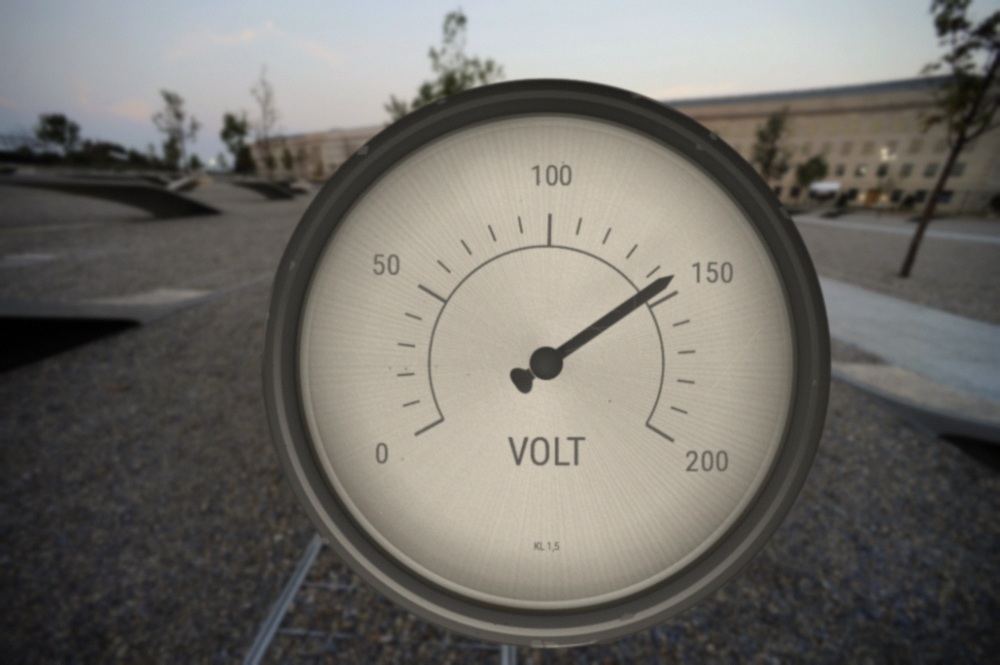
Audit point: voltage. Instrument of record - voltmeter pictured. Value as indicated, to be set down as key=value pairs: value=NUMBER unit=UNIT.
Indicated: value=145 unit=V
